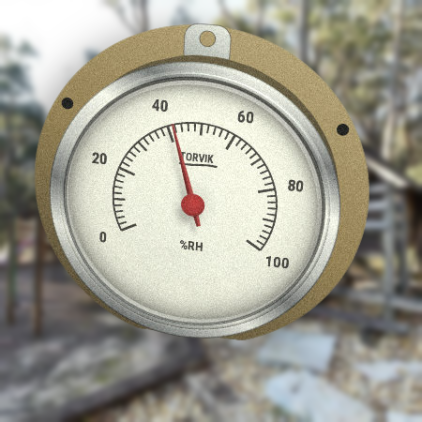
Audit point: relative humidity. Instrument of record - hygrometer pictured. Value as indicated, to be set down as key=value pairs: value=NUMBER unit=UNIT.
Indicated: value=42 unit=%
